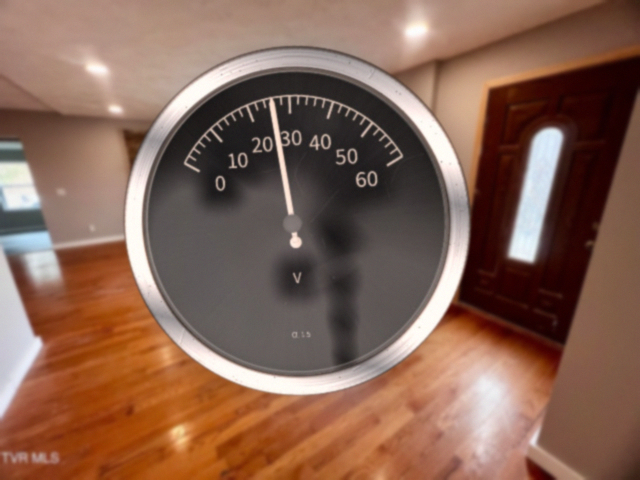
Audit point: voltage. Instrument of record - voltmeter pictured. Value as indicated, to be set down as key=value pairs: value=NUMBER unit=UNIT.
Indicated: value=26 unit=V
